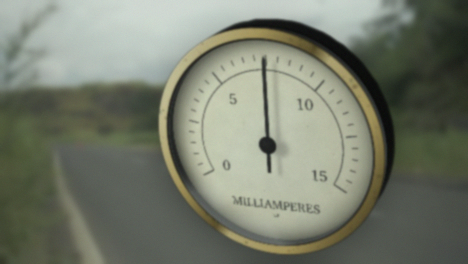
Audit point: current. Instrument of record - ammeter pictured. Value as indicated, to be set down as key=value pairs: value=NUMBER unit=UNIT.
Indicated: value=7.5 unit=mA
